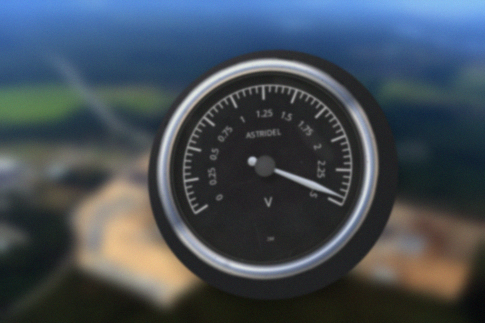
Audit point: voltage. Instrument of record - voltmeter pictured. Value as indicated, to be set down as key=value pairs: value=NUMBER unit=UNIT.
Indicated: value=2.45 unit=V
